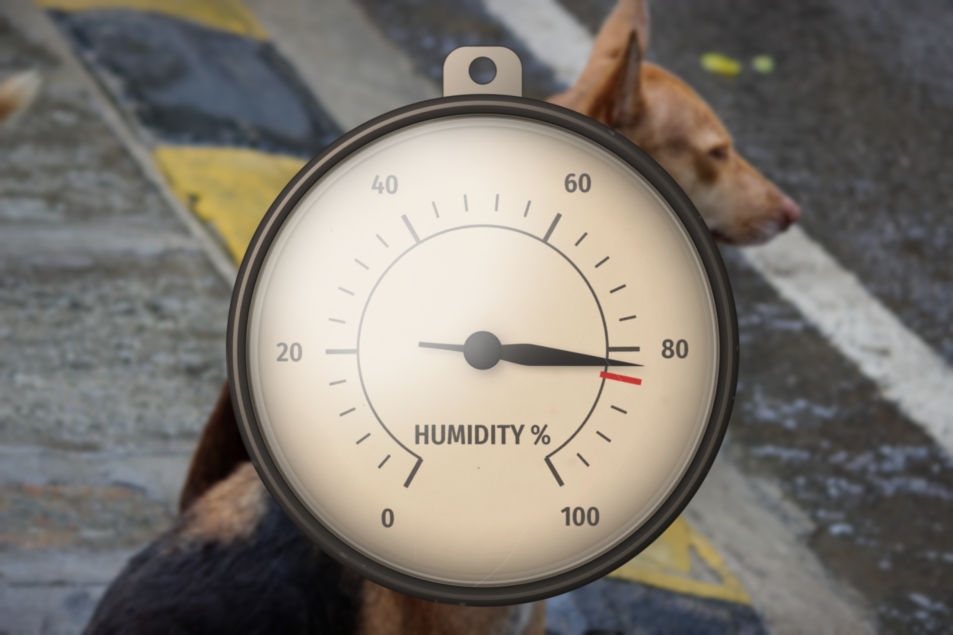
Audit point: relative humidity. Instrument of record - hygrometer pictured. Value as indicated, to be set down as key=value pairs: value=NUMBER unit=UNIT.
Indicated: value=82 unit=%
